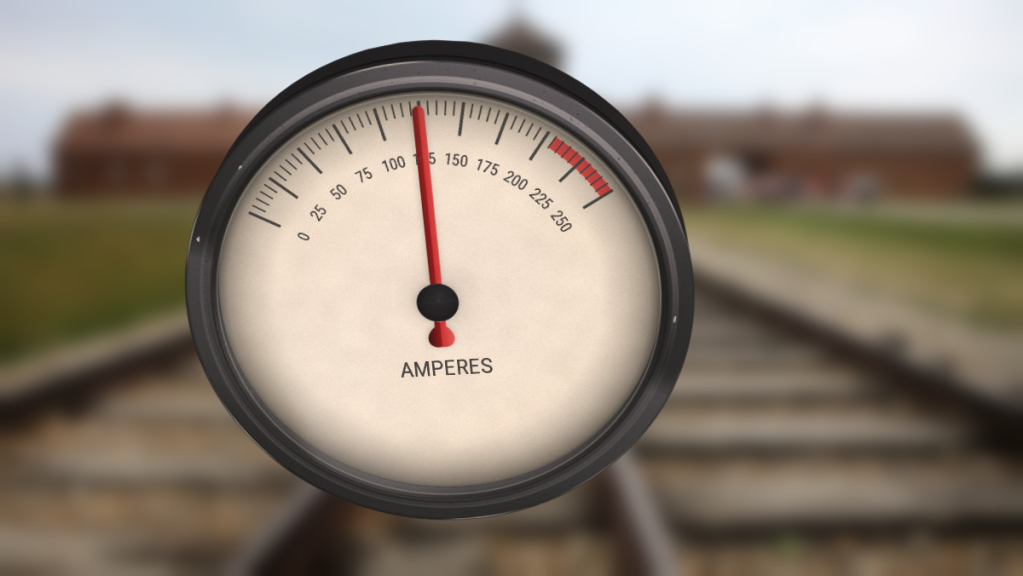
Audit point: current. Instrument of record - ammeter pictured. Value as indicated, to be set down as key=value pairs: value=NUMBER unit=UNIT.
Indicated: value=125 unit=A
